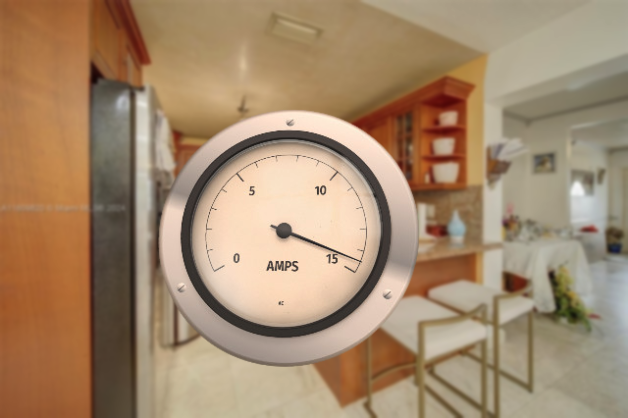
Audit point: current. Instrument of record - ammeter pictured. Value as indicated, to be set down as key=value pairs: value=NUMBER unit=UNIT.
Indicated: value=14.5 unit=A
